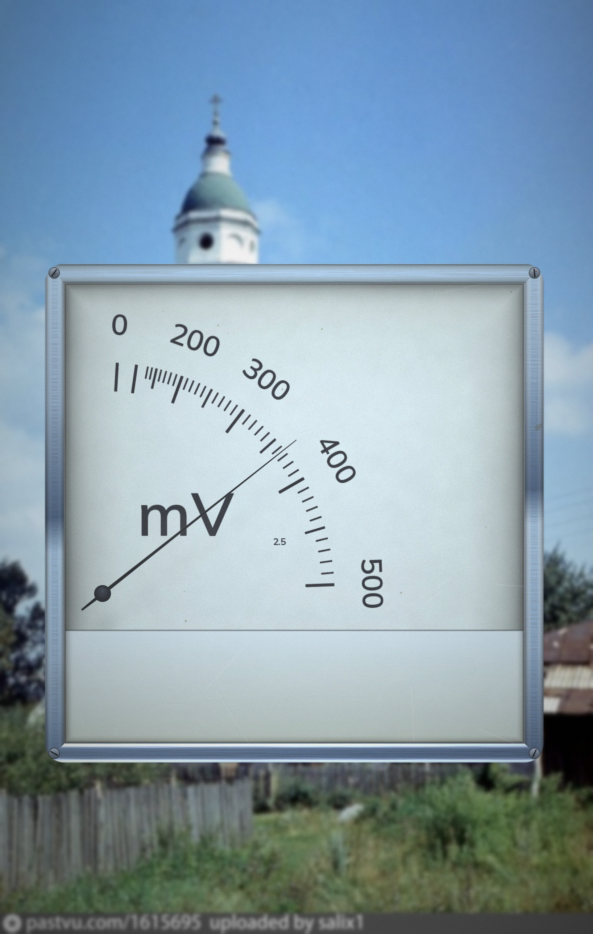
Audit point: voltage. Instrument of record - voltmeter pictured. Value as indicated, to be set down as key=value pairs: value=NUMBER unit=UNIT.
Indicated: value=365 unit=mV
